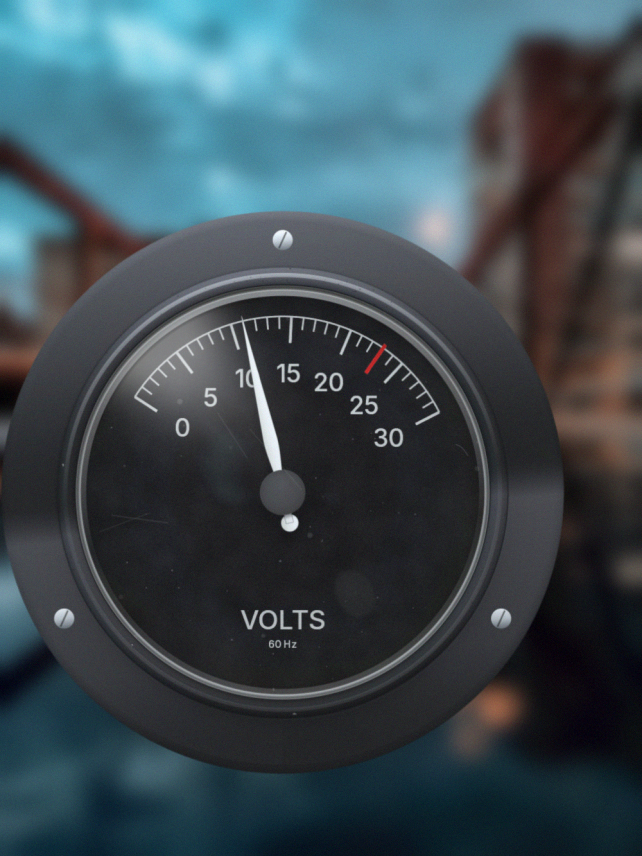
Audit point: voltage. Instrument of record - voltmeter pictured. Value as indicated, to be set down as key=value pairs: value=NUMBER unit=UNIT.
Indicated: value=11 unit=V
